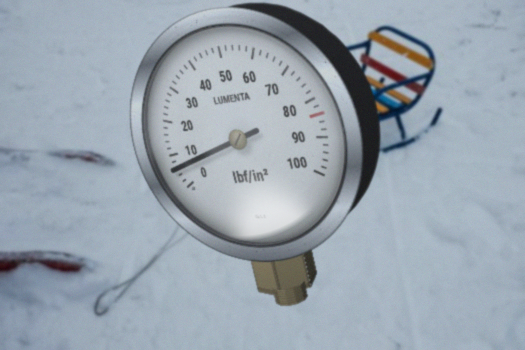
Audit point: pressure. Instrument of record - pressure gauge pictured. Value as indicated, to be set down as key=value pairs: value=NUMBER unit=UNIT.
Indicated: value=6 unit=psi
